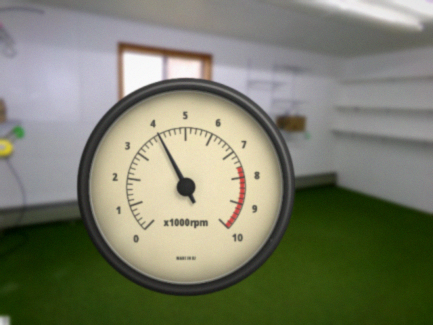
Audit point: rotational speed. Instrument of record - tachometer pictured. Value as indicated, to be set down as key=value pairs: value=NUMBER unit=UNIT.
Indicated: value=4000 unit=rpm
